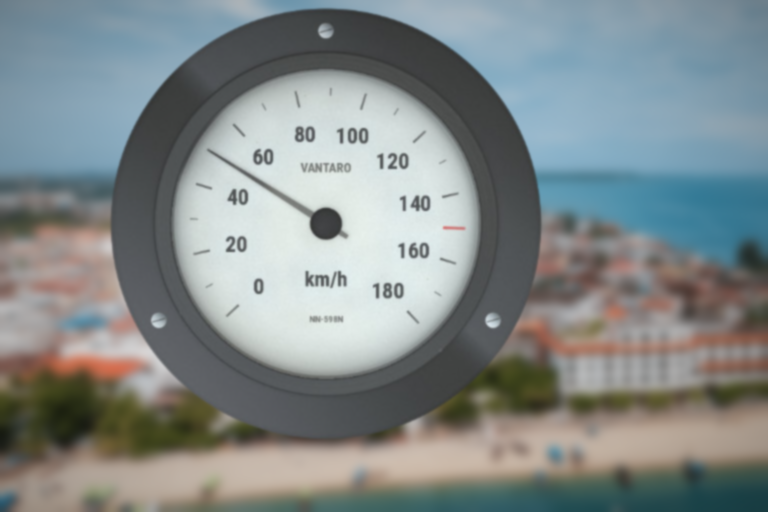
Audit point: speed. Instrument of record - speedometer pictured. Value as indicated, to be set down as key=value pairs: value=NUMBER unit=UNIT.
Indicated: value=50 unit=km/h
